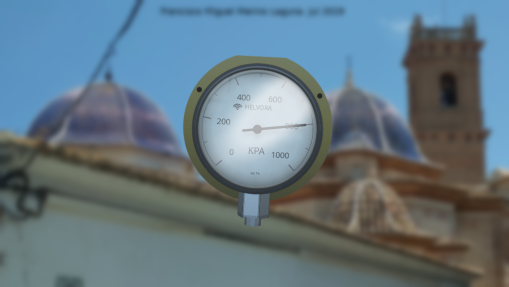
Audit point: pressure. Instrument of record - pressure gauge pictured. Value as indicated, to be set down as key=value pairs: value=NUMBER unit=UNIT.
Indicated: value=800 unit=kPa
